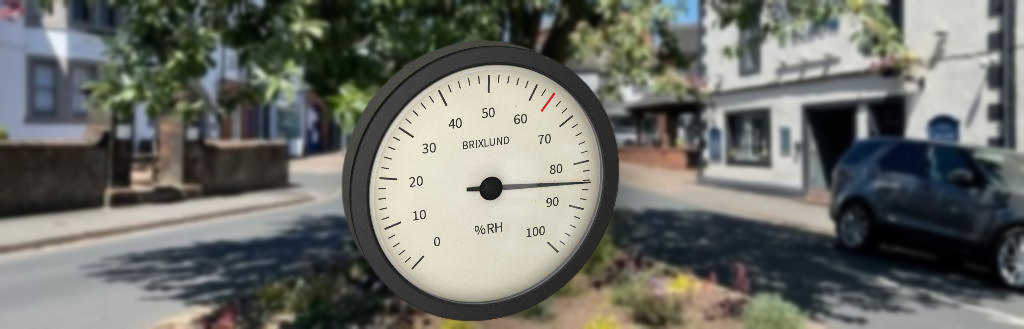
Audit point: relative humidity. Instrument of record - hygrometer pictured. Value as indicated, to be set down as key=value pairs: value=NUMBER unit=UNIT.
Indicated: value=84 unit=%
